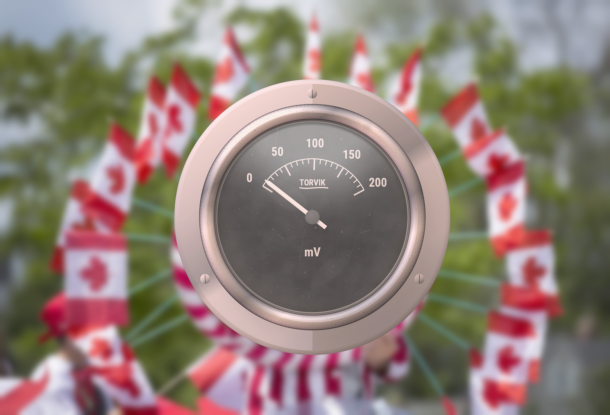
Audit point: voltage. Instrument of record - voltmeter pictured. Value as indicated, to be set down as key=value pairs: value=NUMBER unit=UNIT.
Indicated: value=10 unit=mV
